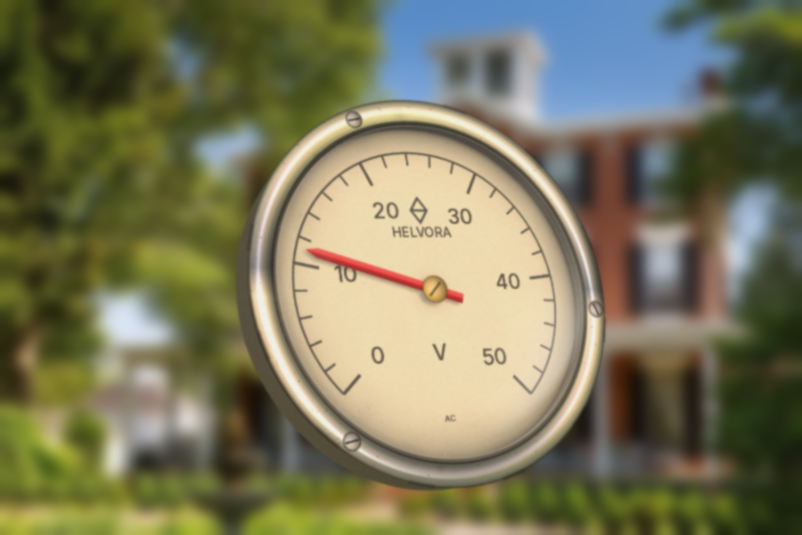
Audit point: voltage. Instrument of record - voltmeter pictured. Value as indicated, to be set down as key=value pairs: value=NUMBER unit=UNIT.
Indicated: value=11 unit=V
